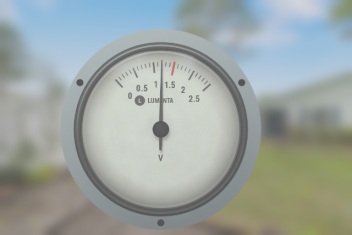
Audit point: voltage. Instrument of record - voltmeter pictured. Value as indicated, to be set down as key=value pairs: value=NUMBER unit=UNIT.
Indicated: value=1.2 unit=V
